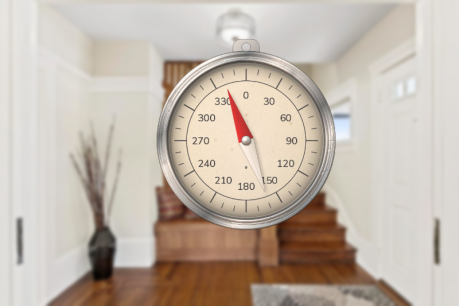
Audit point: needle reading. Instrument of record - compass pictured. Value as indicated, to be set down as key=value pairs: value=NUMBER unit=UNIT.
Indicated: value=340 unit=°
